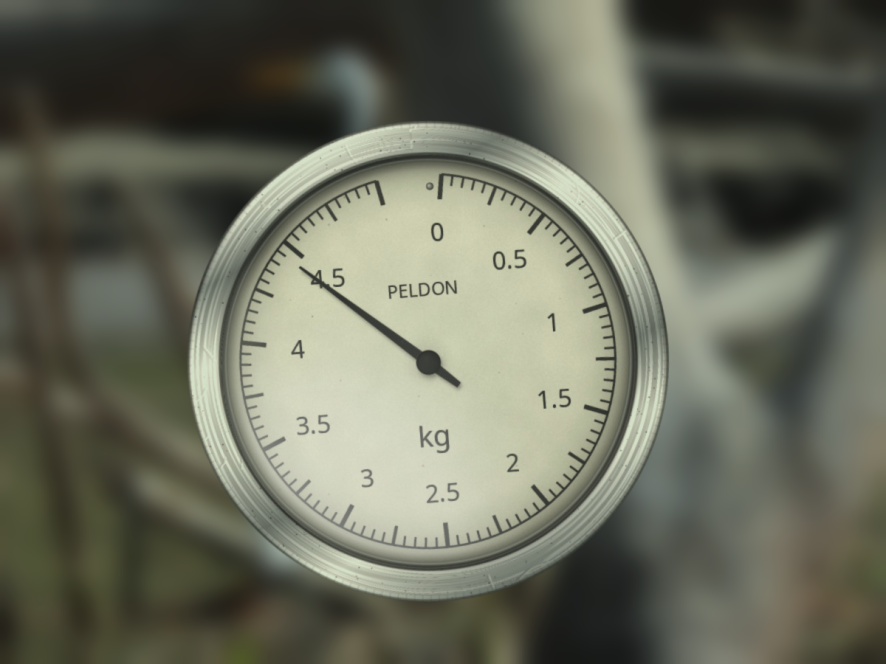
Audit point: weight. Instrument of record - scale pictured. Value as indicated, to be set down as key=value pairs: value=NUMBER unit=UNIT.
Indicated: value=4.45 unit=kg
